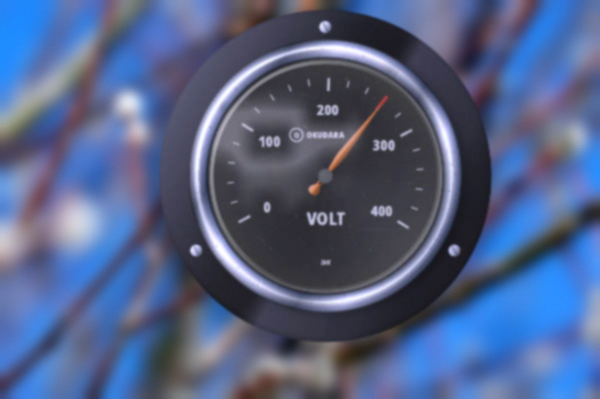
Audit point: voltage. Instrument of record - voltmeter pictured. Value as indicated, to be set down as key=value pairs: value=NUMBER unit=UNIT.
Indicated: value=260 unit=V
